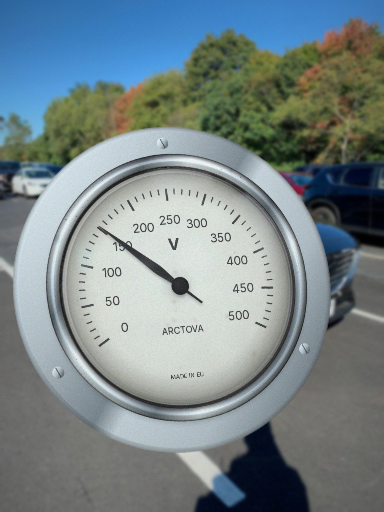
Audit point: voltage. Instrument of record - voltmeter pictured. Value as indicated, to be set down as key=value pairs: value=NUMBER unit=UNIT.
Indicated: value=150 unit=V
